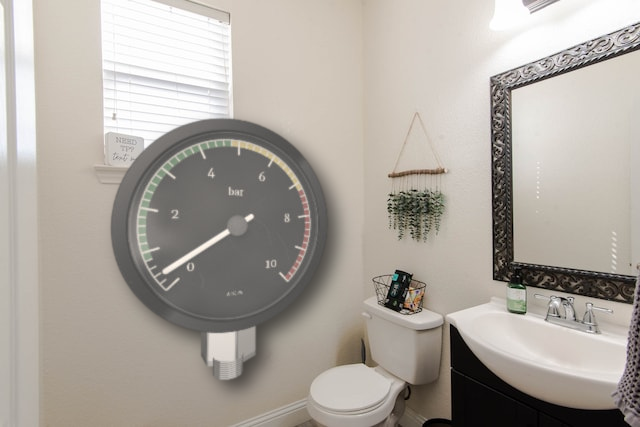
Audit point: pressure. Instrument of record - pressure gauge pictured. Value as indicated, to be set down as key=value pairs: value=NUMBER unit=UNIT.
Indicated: value=0.4 unit=bar
